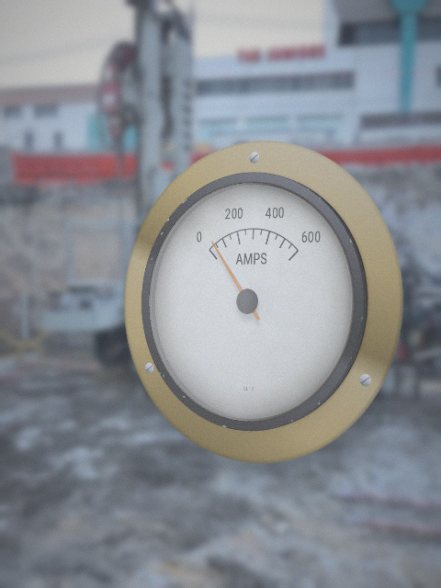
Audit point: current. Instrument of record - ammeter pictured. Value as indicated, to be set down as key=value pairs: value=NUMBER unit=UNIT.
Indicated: value=50 unit=A
